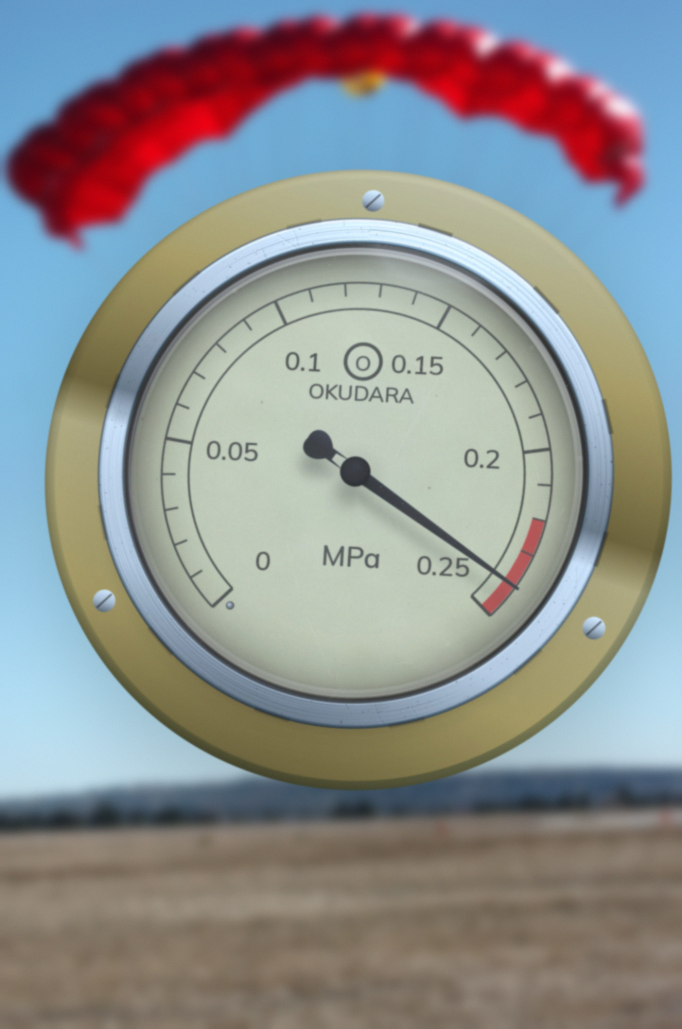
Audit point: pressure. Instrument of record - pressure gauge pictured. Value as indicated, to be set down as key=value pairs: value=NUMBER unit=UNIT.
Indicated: value=0.24 unit=MPa
